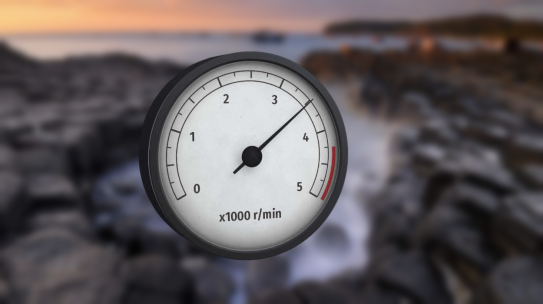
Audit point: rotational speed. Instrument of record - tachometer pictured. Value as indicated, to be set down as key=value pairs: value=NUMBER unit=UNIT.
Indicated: value=3500 unit=rpm
